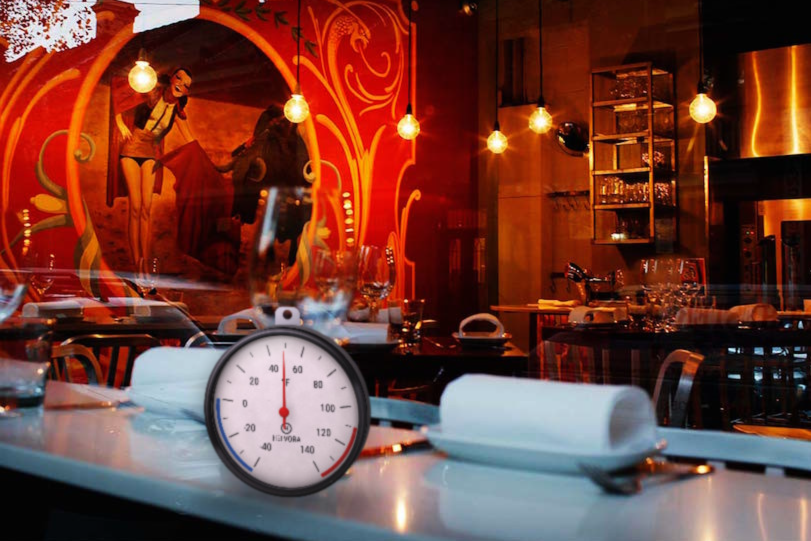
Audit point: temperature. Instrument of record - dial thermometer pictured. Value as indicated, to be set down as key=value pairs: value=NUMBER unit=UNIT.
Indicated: value=50 unit=°F
